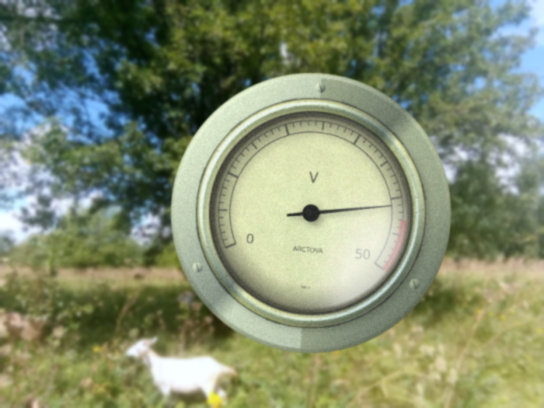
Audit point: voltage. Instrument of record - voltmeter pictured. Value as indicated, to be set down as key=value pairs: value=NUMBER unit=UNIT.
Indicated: value=41 unit=V
